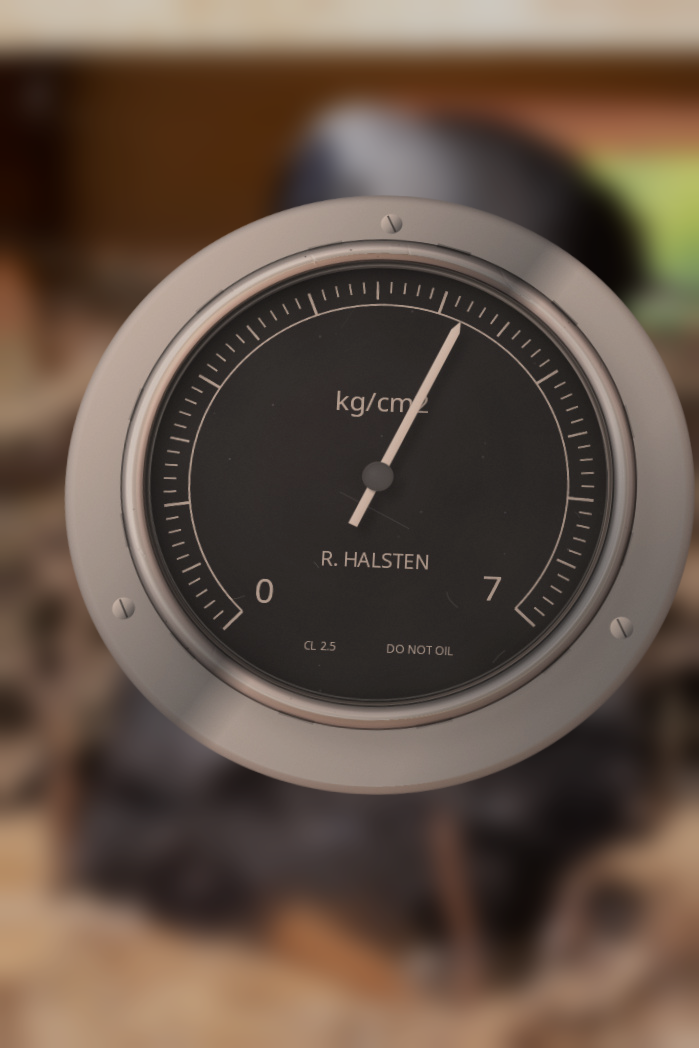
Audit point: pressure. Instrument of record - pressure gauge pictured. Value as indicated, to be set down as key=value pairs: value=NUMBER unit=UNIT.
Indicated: value=4.2 unit=kg/cm²
